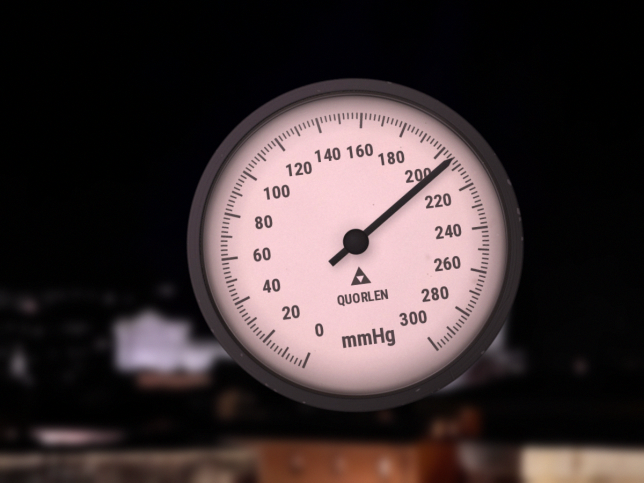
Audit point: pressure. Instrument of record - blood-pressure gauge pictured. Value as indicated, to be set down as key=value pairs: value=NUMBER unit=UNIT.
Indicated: value=206 unit=mmHg
